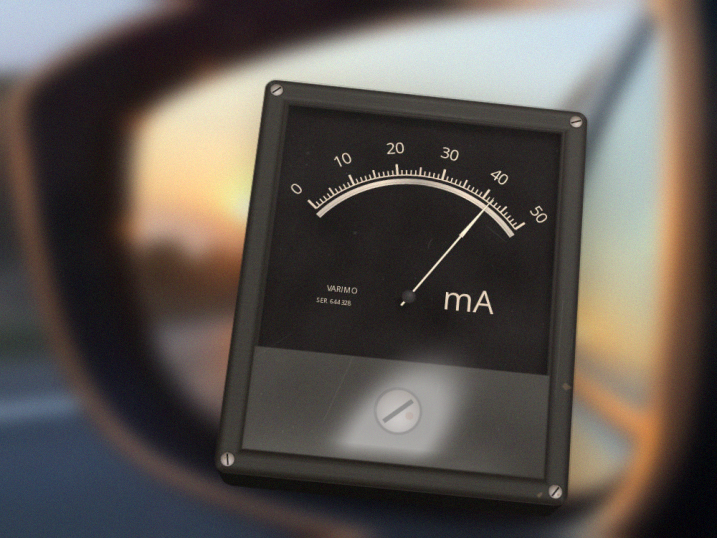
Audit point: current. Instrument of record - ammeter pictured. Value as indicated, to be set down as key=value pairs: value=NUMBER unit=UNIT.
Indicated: value=42 unit=mA
